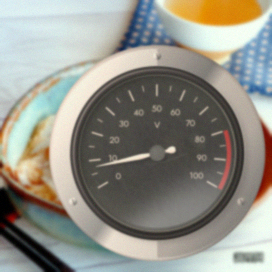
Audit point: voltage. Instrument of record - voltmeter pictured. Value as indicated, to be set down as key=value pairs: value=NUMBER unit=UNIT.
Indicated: value=7.5 unit=V
